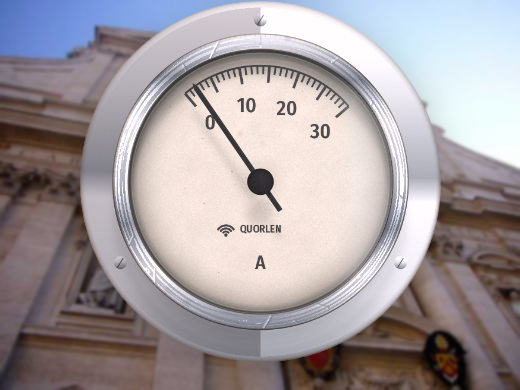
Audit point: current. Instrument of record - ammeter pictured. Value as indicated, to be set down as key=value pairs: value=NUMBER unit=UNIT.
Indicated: value=2 unit=A
